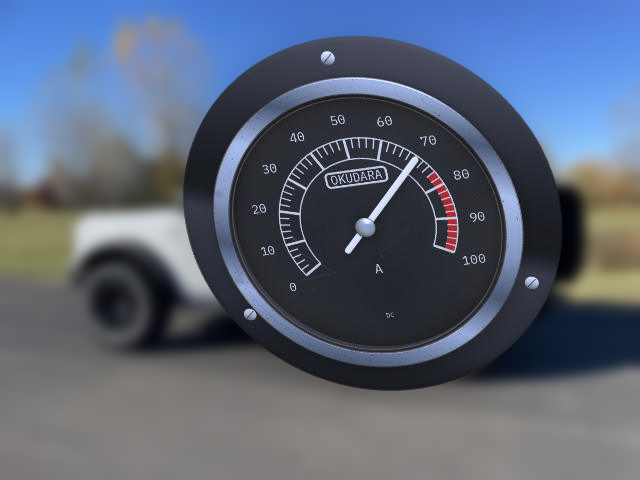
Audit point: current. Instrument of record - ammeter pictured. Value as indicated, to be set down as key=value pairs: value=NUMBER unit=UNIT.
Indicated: value=70 unit=A
